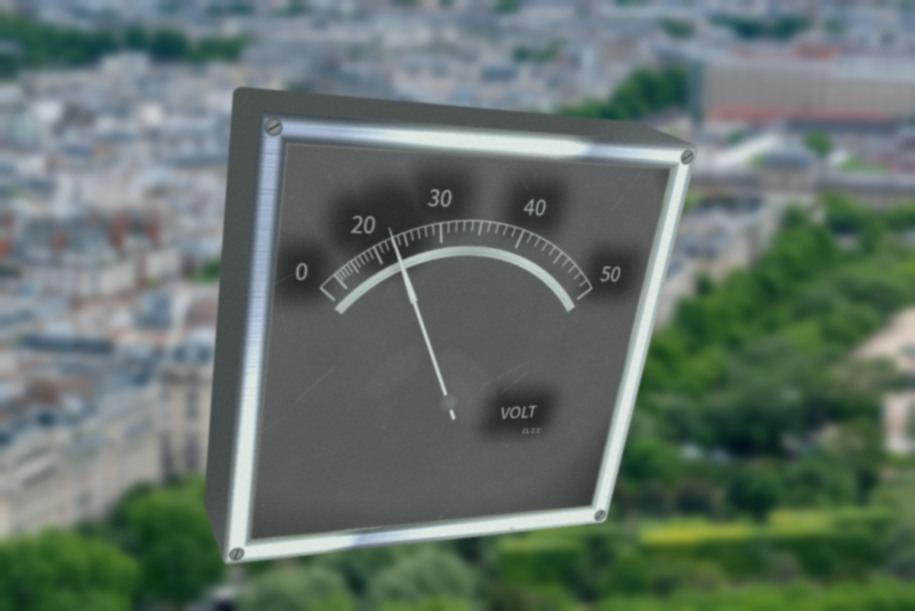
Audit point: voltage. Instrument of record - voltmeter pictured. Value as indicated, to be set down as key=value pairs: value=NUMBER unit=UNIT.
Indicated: value=23 unit=V
